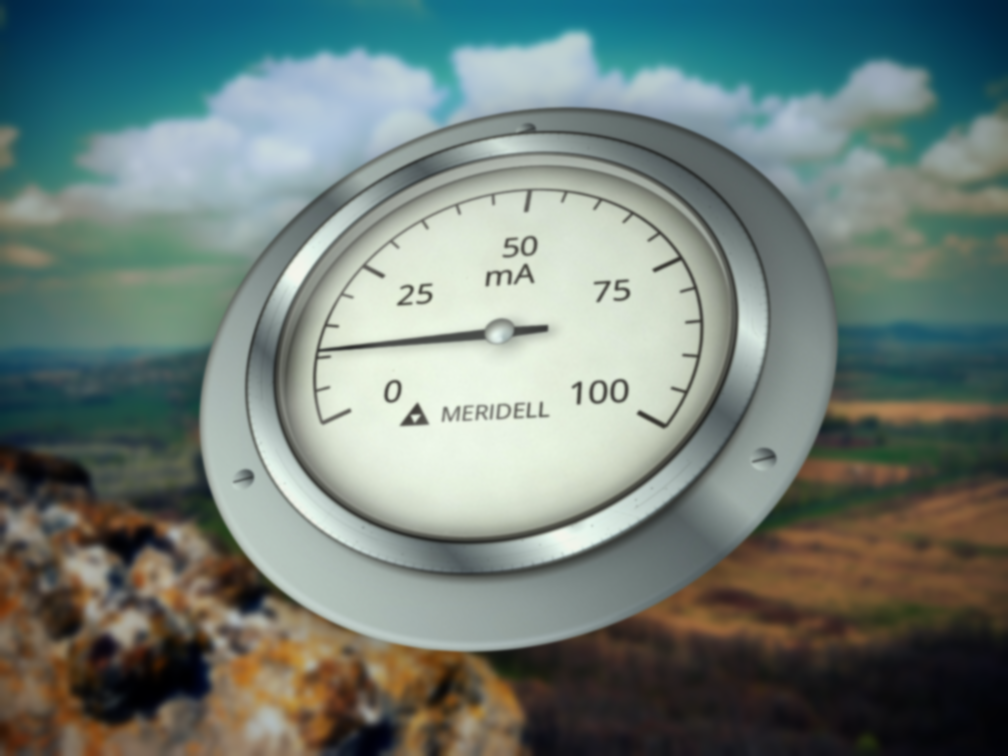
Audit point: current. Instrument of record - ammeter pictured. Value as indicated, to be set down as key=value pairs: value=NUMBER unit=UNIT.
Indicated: value=10 unit=mA
